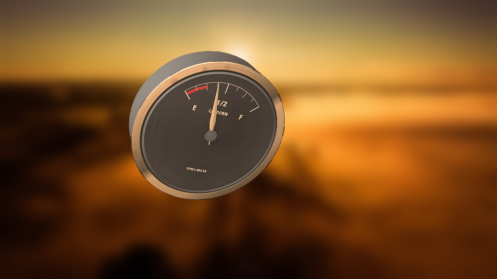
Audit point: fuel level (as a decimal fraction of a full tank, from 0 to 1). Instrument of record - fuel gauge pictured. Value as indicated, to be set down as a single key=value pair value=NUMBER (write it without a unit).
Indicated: value=0.375
